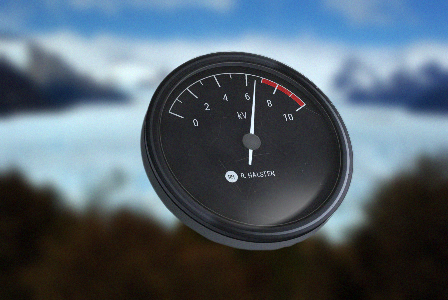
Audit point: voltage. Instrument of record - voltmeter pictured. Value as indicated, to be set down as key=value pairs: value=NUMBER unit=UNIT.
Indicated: value=6.5 unit=kV
